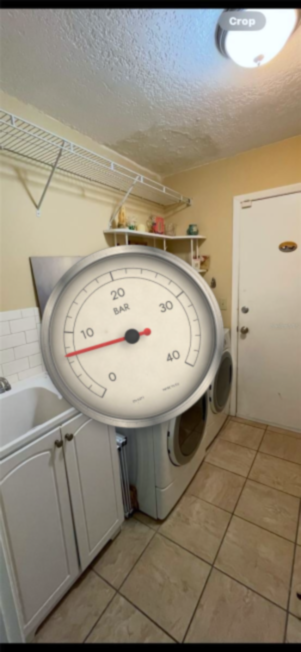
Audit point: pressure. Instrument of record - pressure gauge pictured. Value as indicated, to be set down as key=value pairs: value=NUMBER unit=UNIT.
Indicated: value=7 unit=bar
